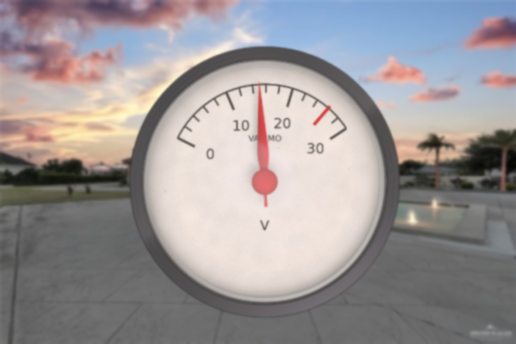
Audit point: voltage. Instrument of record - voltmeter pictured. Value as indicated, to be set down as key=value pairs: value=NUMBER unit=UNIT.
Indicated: value=15 unit=V
